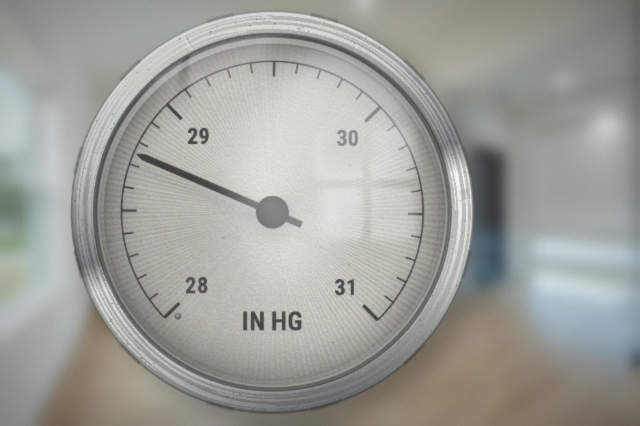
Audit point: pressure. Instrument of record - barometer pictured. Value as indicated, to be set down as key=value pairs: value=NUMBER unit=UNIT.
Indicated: value=28.75 unit=inHg
